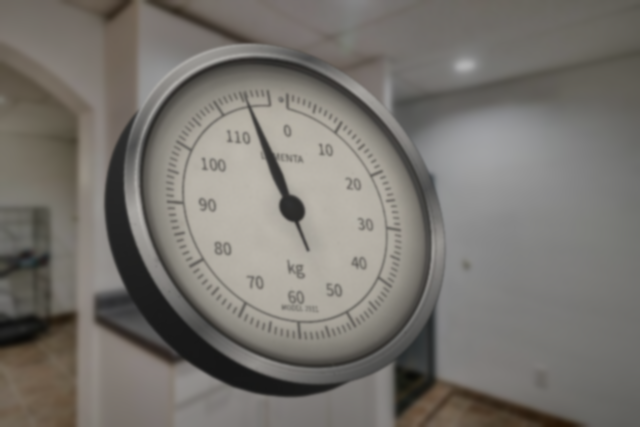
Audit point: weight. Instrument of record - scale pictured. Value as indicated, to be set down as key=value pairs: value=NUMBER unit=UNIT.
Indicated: value=115 unit=kg
